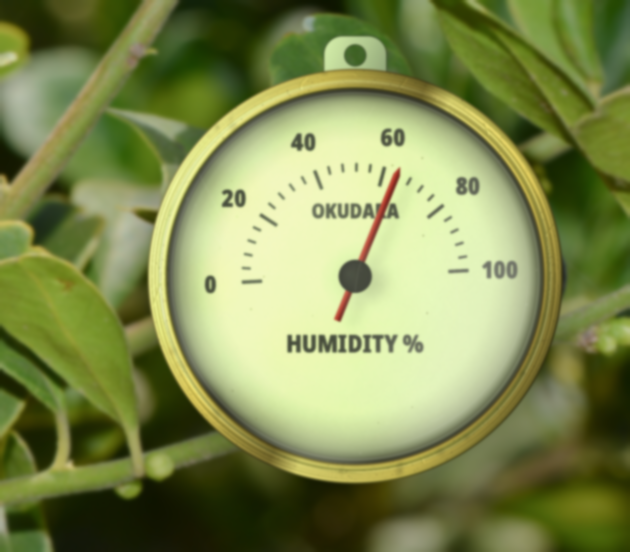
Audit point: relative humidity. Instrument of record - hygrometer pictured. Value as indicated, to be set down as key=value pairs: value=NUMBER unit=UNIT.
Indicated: value=64 unit=%
